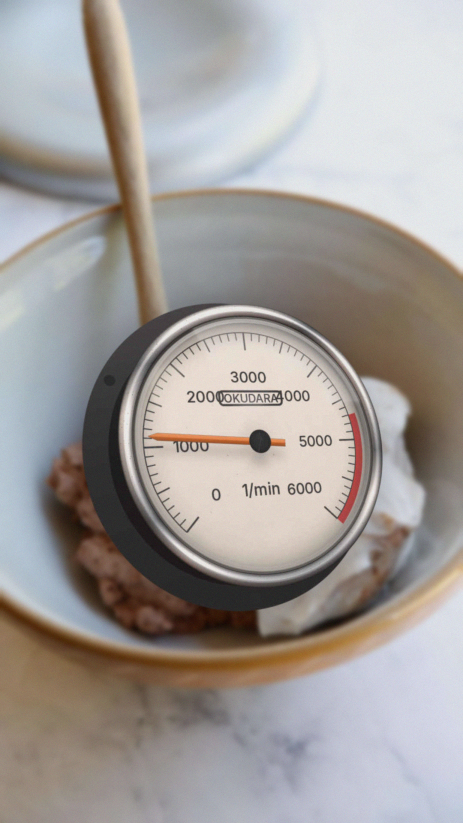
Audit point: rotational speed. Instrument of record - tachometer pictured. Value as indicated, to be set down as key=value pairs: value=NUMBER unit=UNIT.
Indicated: value=1100 unit=rpm
